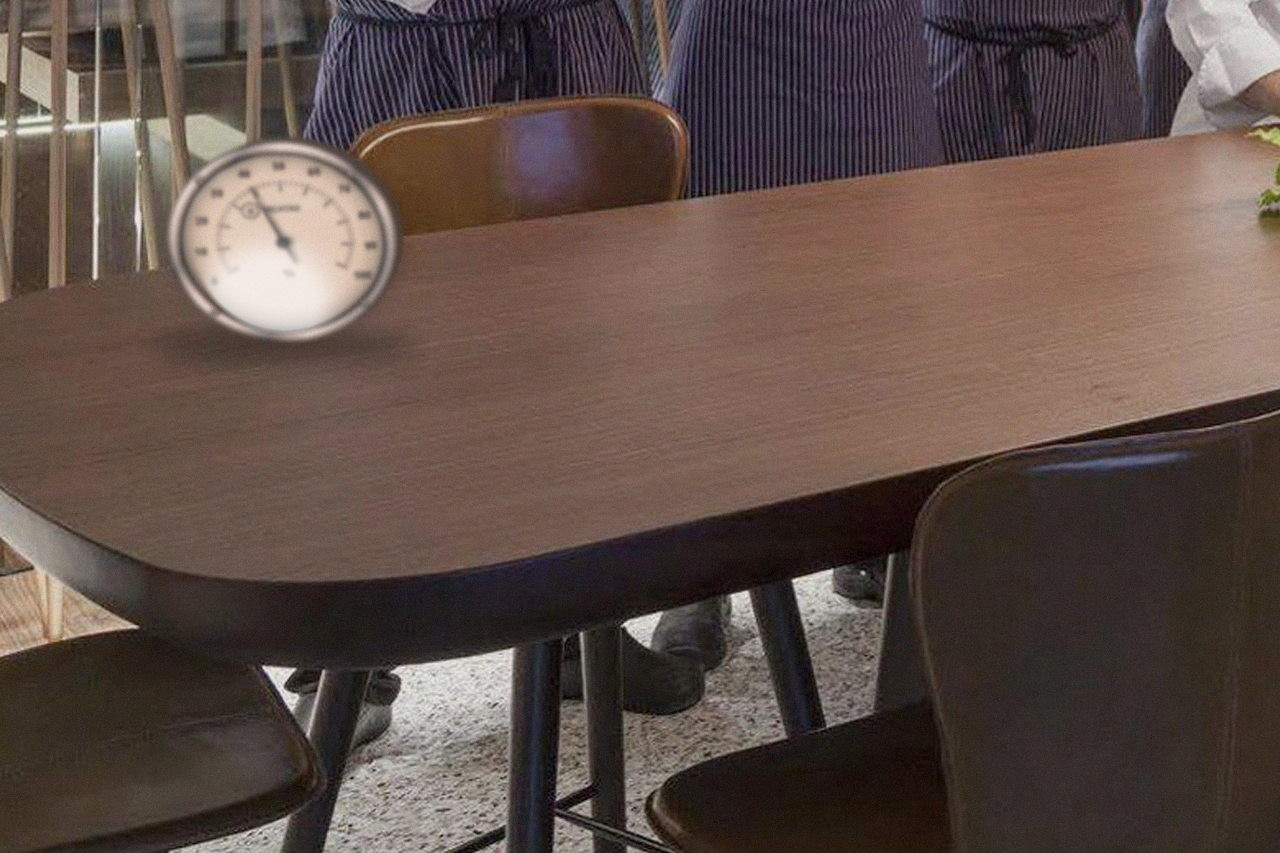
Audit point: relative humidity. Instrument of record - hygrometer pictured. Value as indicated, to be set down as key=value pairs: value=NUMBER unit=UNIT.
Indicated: value=40 unit=%
